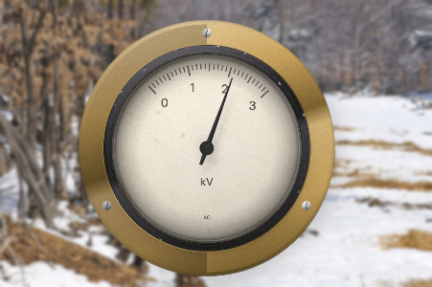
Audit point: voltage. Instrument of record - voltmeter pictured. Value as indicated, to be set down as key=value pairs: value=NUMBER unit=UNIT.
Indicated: value=2.1 unit=kV
